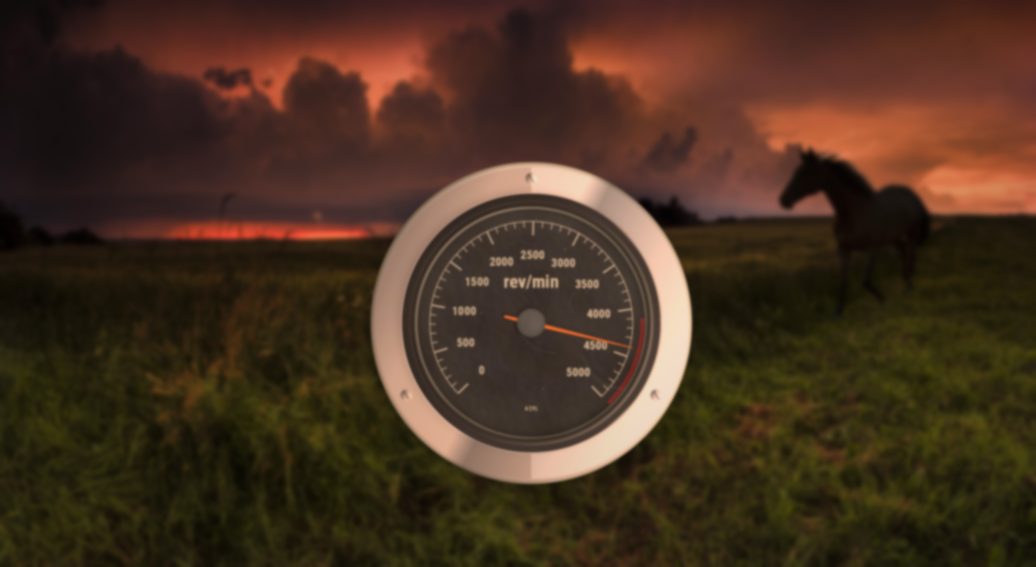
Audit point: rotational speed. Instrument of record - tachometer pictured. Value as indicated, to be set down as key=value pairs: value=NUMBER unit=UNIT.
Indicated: value=4400 unit=rpm
